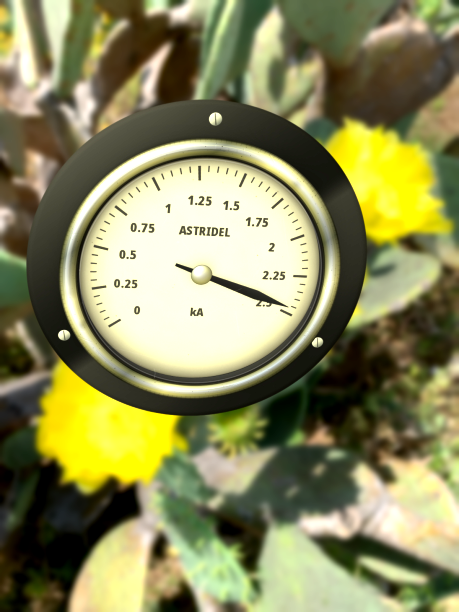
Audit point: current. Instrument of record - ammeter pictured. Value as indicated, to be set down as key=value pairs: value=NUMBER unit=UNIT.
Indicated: value=2.45 unit=kA
